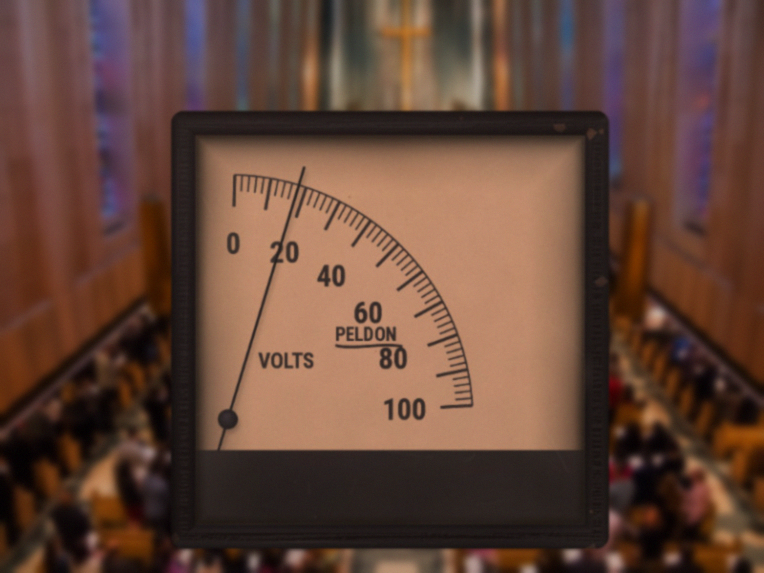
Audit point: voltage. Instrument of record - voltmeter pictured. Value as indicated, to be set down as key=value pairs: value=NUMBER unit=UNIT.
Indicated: value=18 unit=V
